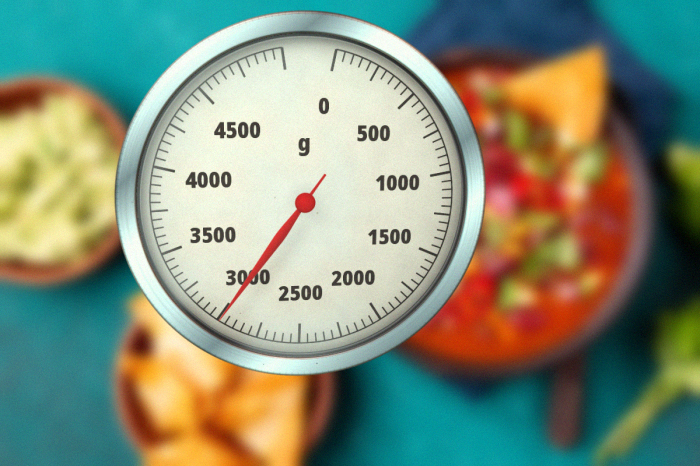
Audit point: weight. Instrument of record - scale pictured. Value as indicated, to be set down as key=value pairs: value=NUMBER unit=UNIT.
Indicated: value=3000 unit=g
